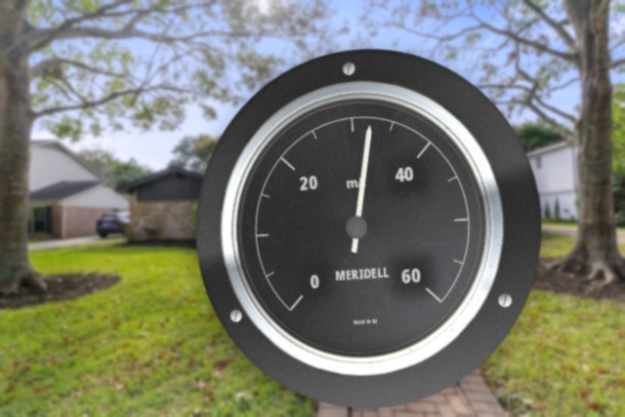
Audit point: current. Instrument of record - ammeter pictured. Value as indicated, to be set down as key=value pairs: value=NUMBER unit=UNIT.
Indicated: value=32.5 unit=mA
